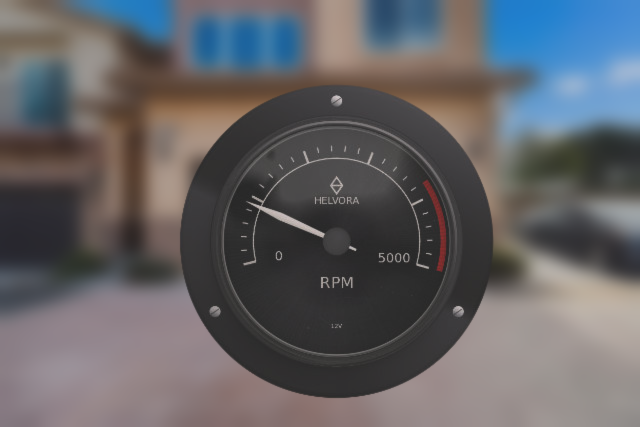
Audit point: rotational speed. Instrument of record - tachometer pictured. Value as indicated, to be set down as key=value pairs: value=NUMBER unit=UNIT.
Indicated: value=900 unit=rpm
